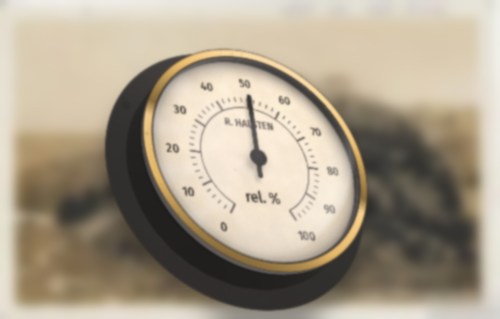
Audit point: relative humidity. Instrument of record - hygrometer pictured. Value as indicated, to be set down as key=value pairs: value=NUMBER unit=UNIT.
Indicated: value=50 unit=%
